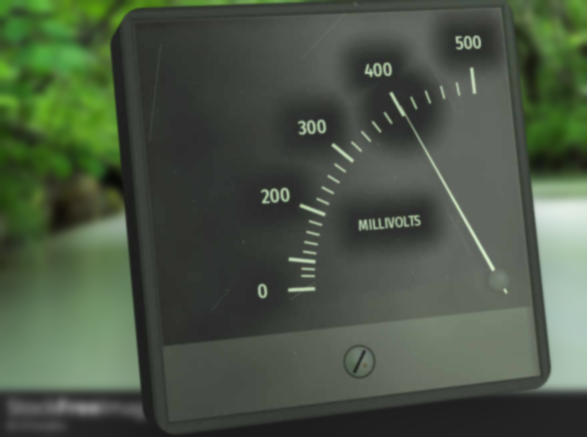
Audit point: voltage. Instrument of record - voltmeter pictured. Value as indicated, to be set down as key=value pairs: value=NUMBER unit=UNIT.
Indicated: value=400 unit=mV
